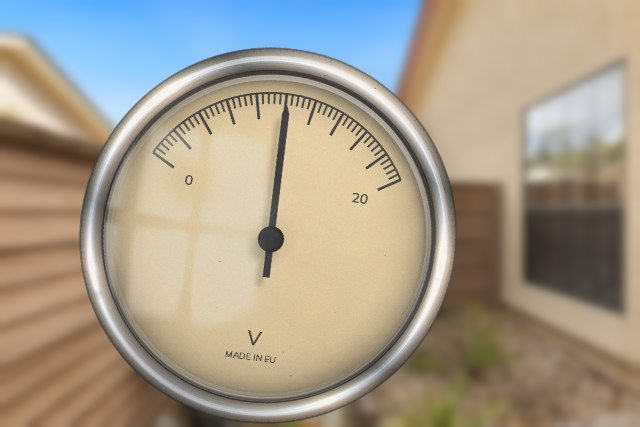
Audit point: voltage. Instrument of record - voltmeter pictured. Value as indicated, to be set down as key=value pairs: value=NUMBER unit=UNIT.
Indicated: value=10 unit=V
